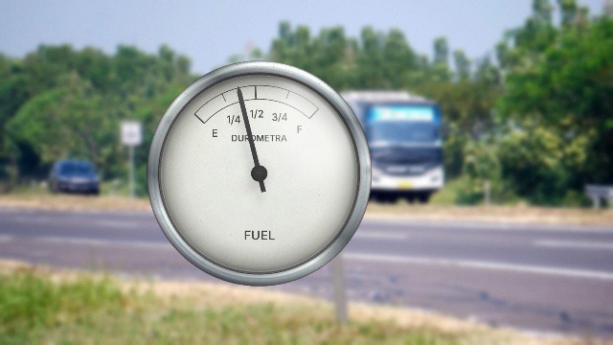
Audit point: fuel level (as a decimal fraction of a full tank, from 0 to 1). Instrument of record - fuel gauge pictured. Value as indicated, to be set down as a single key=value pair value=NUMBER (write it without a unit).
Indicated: value=0.375
